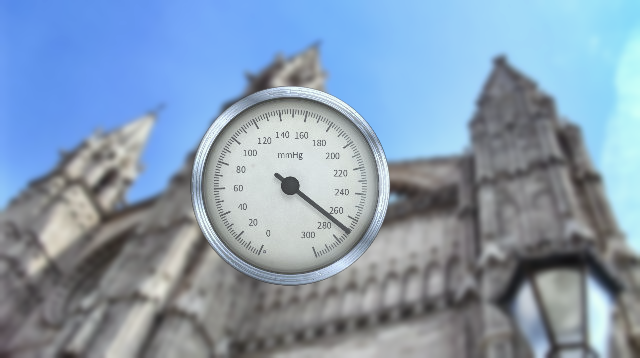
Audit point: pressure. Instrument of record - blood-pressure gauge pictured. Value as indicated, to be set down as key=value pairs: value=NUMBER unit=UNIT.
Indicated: value=270 unit=mmHg
